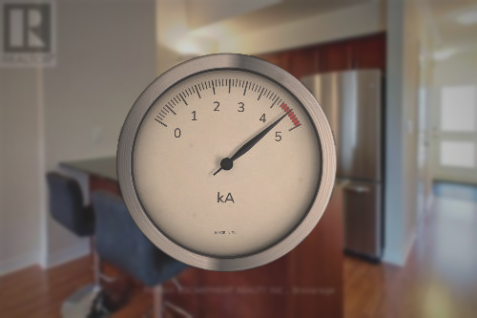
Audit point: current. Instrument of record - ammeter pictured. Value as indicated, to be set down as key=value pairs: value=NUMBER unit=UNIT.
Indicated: value=4.5 unit=kA
